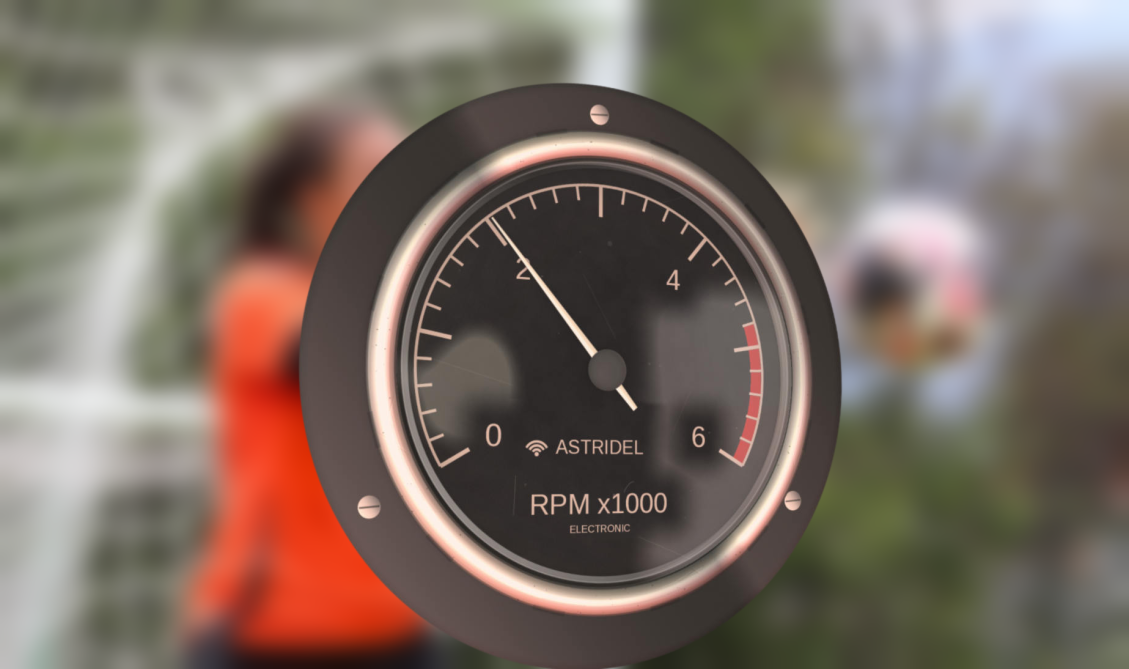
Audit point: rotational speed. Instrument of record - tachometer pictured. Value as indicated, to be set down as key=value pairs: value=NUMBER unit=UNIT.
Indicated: value=2000 unit=rpm
